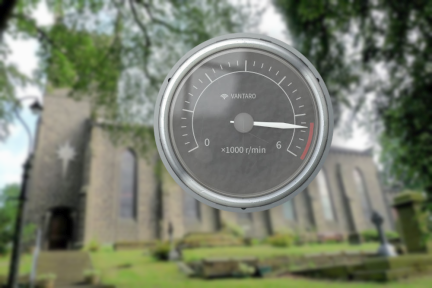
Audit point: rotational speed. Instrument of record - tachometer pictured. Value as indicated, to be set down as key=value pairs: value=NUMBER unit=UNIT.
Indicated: value=5300 unit=rpm
